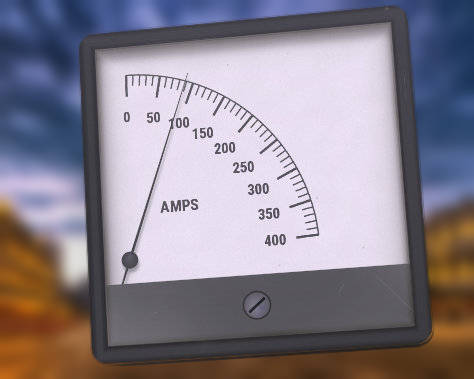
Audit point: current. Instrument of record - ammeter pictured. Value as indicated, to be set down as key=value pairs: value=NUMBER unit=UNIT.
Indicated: value=90 unit=A
